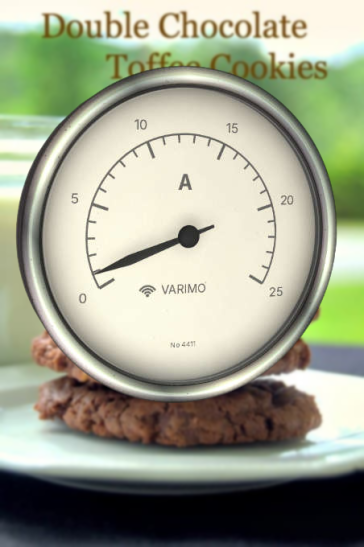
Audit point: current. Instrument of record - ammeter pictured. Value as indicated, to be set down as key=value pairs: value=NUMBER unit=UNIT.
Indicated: value=1 unit=A
